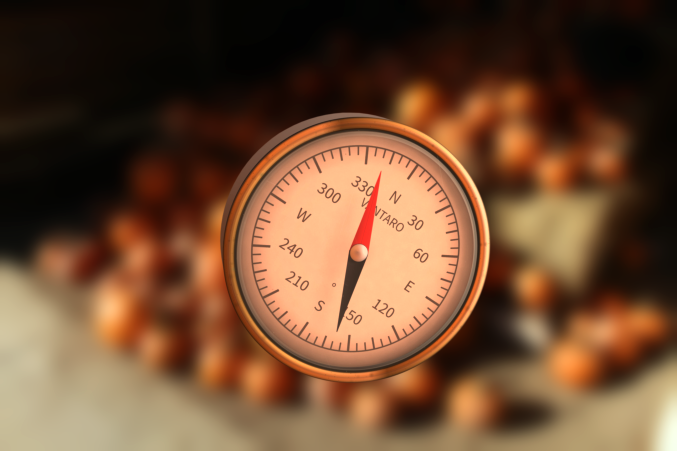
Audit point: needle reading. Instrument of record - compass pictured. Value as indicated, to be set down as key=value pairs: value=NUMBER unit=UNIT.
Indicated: value=340 unit=°
